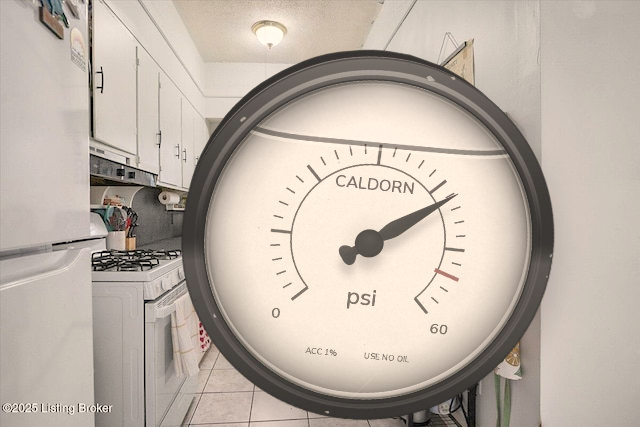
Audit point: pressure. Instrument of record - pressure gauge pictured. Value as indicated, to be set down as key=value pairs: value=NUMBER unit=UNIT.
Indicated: value=42 unit=psi
